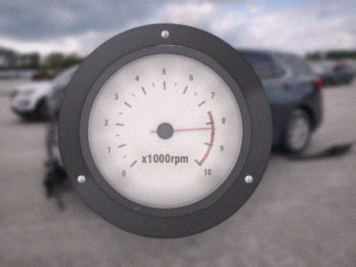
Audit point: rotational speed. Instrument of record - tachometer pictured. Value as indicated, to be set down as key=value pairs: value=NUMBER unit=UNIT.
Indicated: value=8250 unit=rpm
